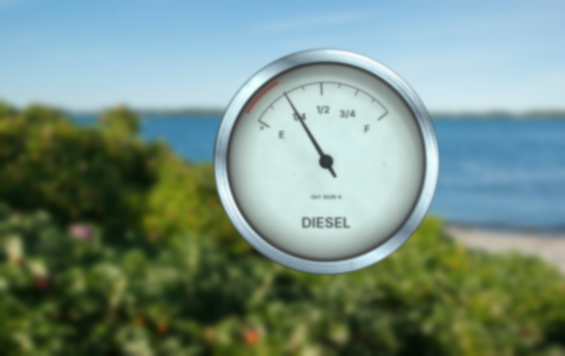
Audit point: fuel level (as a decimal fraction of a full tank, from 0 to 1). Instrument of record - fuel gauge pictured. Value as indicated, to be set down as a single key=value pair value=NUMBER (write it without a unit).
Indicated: value=0.25
